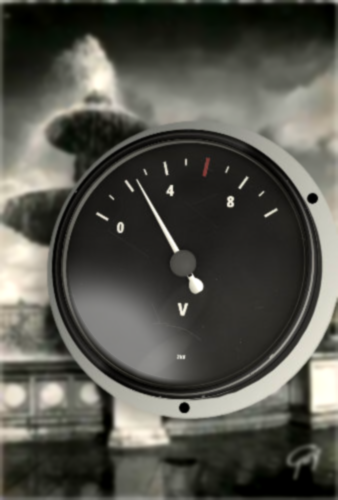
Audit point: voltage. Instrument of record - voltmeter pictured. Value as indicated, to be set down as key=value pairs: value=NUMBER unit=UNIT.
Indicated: value=2.5 unit=V
